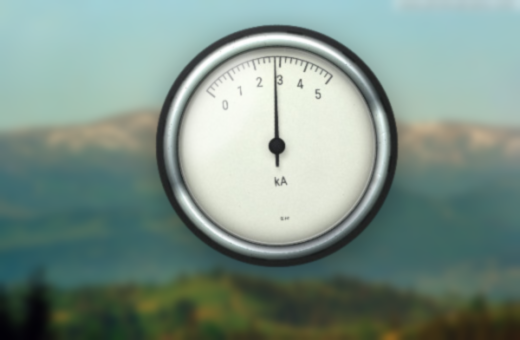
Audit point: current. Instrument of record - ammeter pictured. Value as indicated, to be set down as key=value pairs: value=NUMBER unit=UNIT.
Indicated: value=2.8 unit=kA
